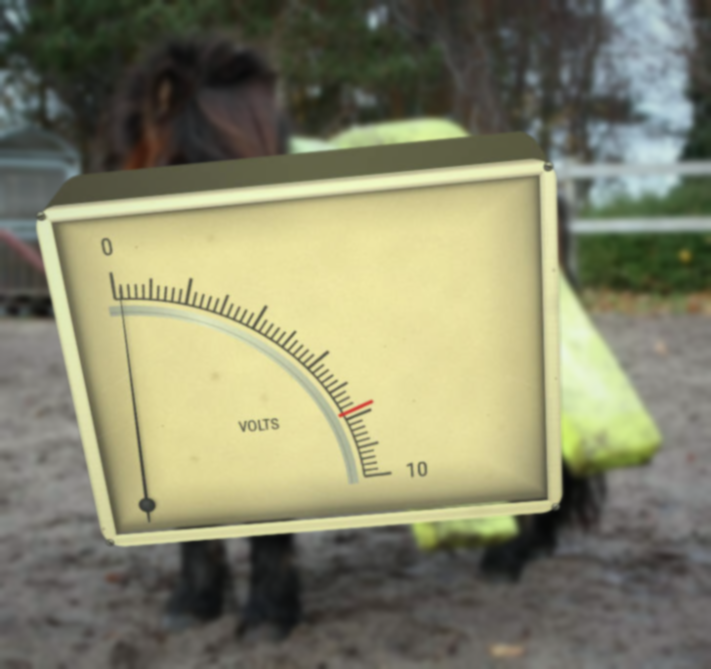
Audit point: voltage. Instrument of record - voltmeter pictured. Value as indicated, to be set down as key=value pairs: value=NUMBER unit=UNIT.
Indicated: value=0.2 unit=V
